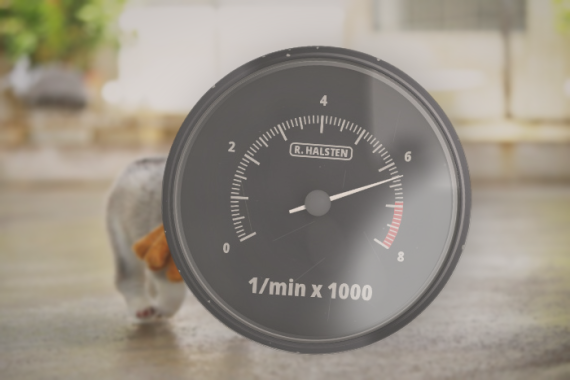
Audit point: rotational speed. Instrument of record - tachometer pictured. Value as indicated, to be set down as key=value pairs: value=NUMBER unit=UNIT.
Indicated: value=6300 unit=rpm
